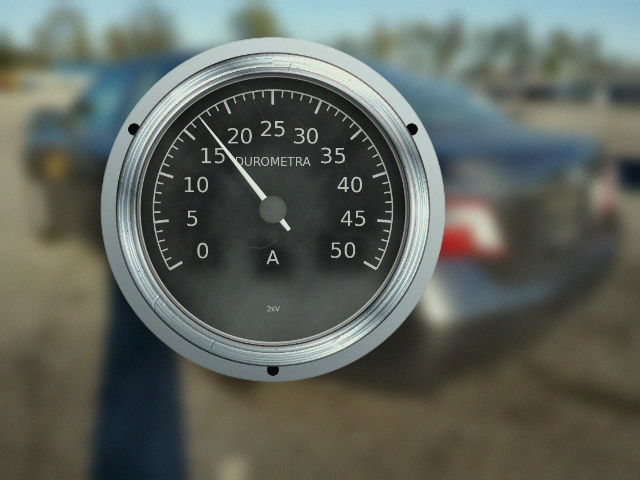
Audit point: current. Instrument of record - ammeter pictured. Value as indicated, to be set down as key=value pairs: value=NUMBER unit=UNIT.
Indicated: value=17 unit=A
